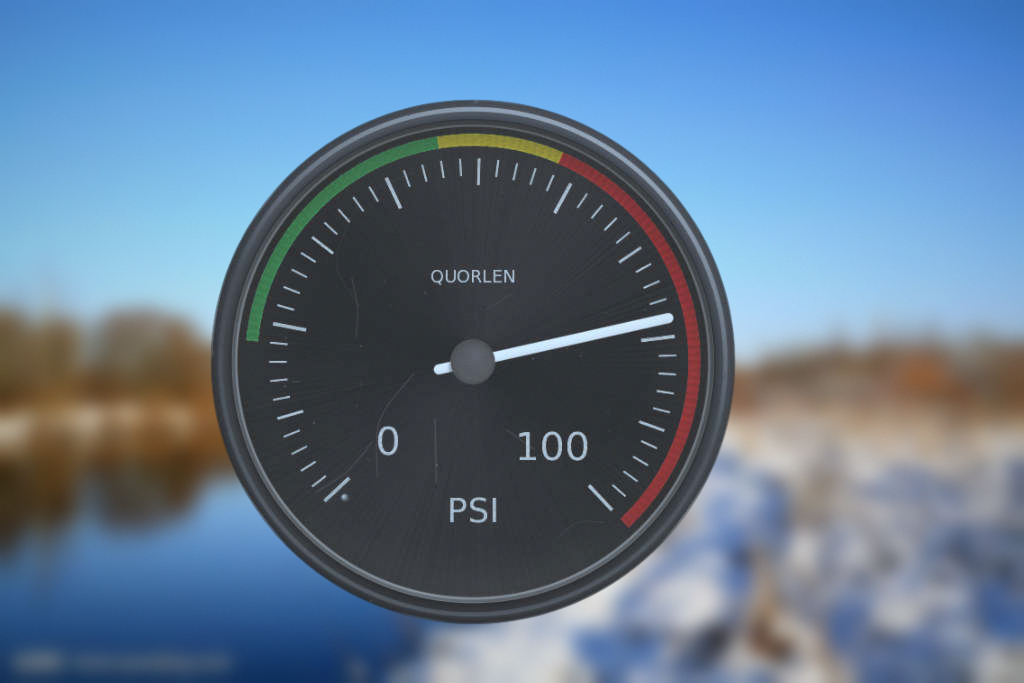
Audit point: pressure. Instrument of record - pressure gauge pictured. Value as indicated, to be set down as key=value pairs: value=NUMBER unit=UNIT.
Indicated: value=78 unit=psi
